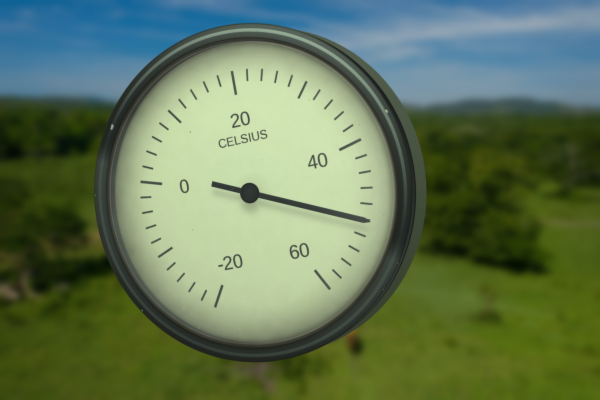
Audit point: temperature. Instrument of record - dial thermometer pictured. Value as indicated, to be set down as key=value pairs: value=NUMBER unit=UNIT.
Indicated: value=50 unit=°C
